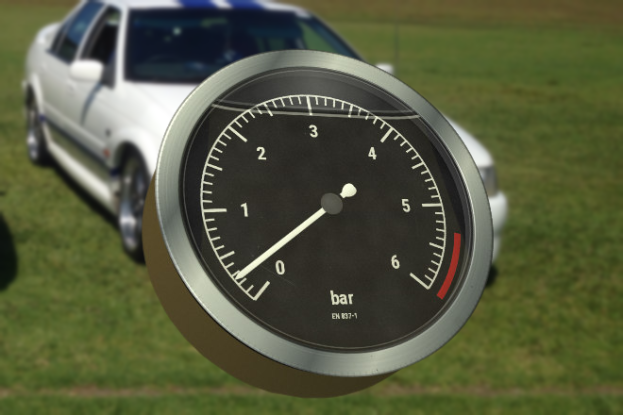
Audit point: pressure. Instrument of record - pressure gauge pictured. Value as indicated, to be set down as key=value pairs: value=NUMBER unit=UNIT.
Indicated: value=0.25 unit=bar
